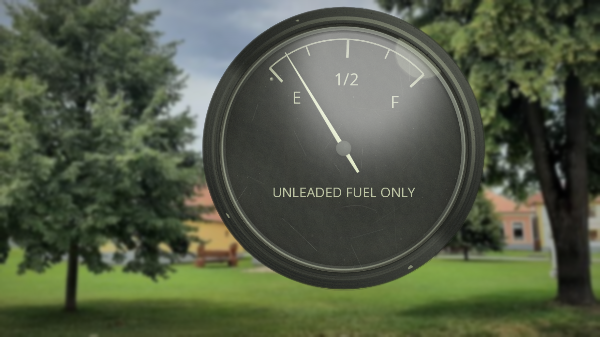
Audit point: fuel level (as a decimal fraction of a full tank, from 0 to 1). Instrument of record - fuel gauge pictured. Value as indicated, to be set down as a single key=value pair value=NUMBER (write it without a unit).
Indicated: value=0.125
